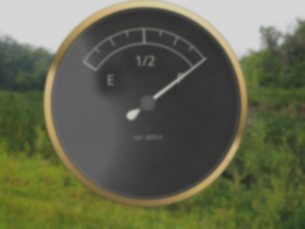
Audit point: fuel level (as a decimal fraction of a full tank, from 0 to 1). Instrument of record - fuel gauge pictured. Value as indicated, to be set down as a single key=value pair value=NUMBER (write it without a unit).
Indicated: value=1
